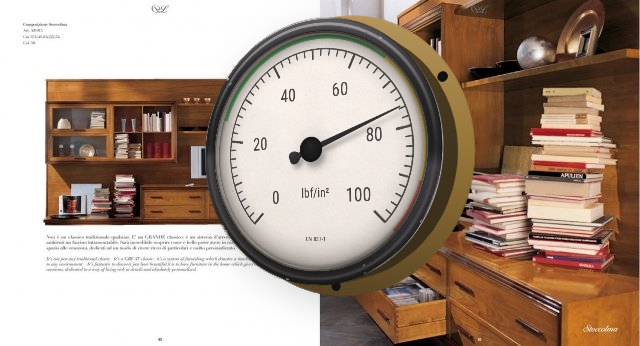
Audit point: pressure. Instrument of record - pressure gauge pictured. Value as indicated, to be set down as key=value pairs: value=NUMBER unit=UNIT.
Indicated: value=76 unit=psi
